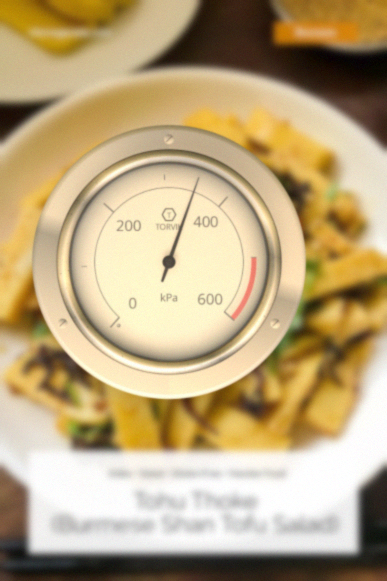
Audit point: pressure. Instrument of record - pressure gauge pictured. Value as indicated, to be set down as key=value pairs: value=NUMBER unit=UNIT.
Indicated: value=350 unit=kPa
